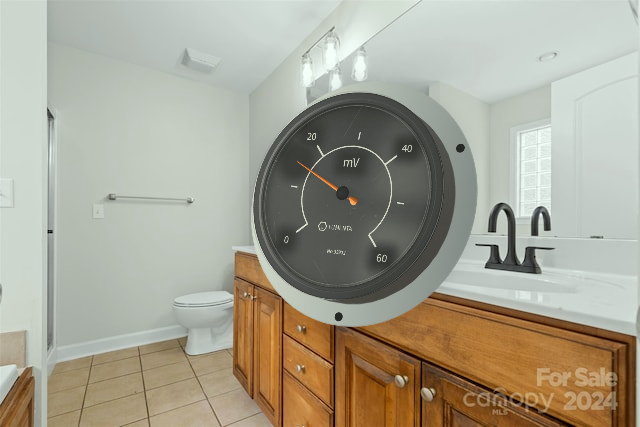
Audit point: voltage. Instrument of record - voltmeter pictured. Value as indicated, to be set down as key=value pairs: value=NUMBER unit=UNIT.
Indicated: value=15 unit=mV
